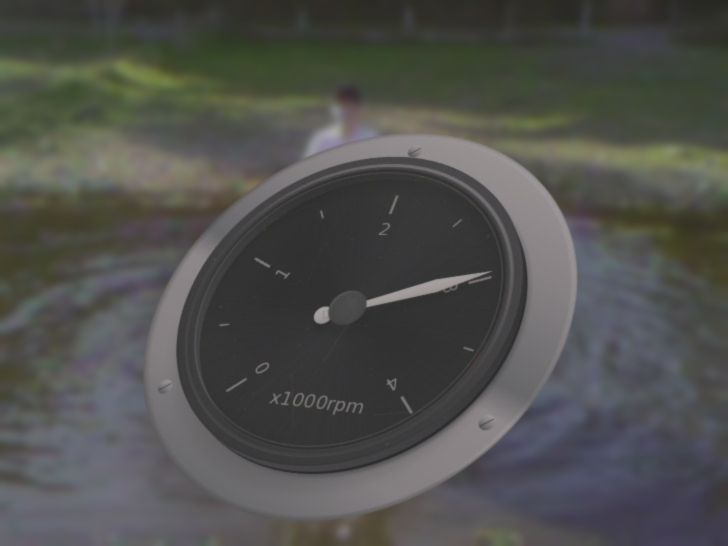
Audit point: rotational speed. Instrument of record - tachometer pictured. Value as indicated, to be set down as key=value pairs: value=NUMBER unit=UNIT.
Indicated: value=3000 unit=rpm
